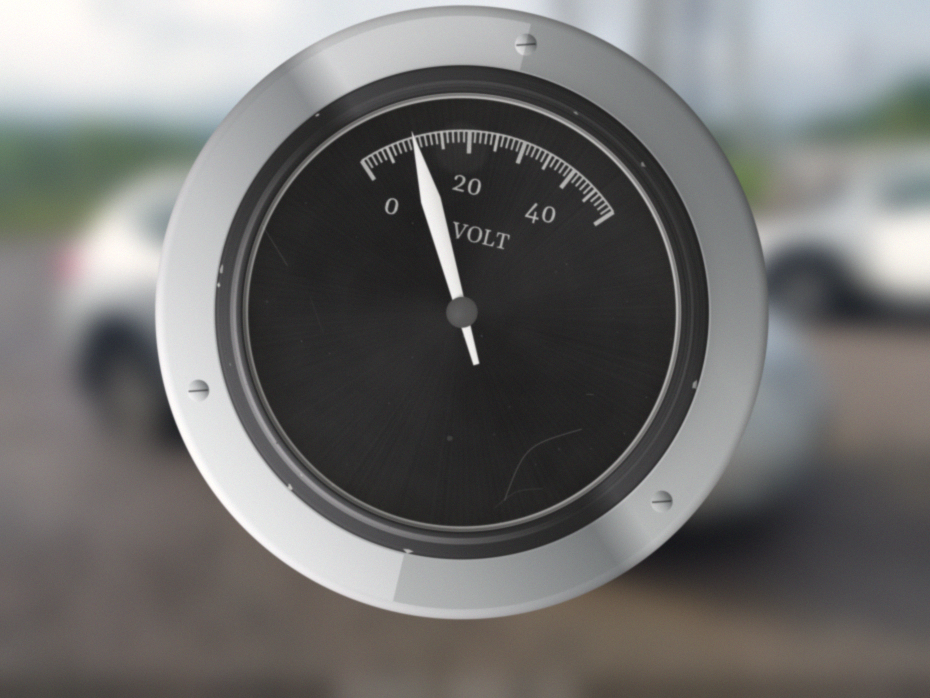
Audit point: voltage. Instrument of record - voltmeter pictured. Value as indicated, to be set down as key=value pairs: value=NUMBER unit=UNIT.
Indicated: value=10 unit=V
